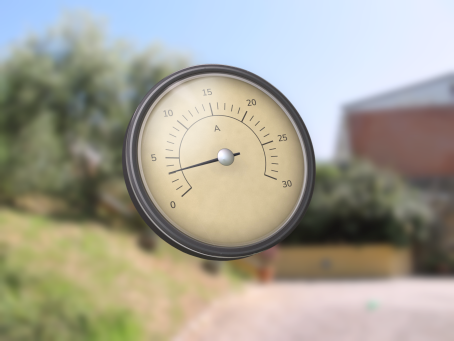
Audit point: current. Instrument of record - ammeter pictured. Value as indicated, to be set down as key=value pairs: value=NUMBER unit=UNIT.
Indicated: value=3 unit=A
